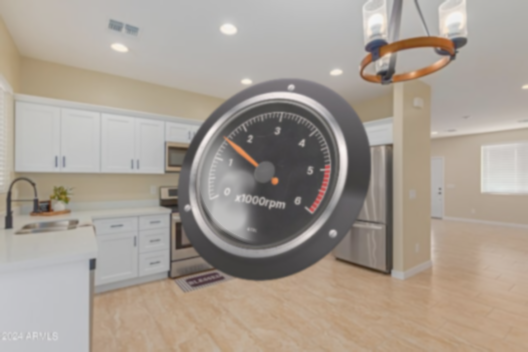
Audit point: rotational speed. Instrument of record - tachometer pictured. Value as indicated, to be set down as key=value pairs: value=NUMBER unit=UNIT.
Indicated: value=1500 unit=rpm
